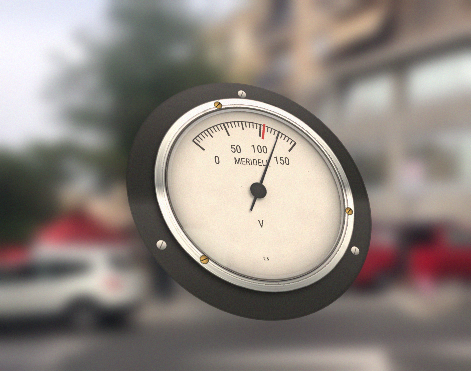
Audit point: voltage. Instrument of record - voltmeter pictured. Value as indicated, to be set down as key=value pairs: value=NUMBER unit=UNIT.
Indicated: value=125 unit=V
